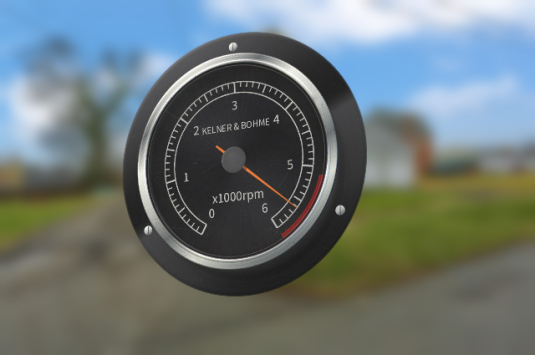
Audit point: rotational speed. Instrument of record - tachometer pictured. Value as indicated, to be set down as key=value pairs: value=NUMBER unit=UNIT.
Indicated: value=5600 unit=rpm
